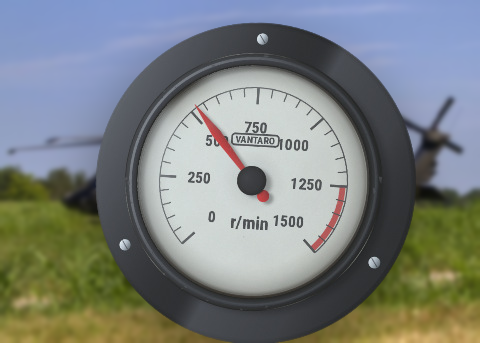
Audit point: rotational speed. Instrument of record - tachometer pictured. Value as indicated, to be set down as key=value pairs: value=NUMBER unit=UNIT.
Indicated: value=525 unit=rpm
